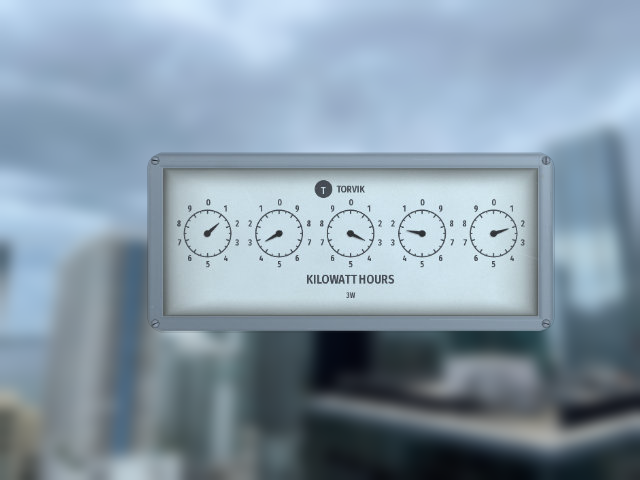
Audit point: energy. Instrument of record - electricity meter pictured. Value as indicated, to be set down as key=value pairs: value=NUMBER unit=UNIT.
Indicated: value=13322 unit=kWh
